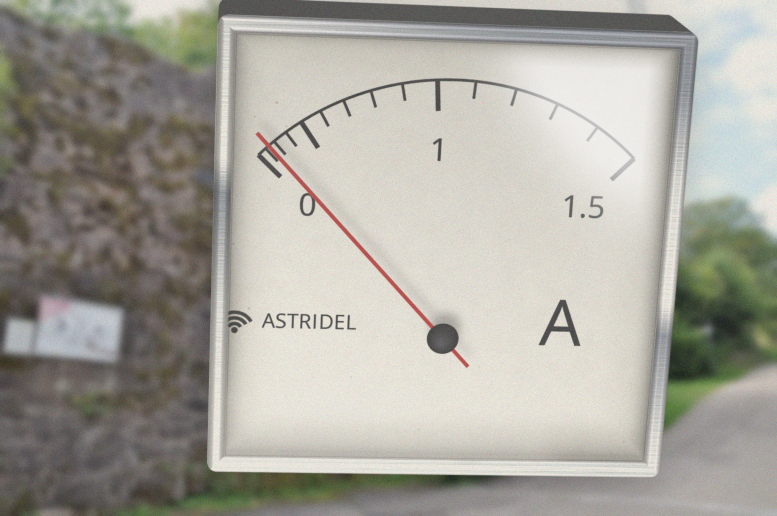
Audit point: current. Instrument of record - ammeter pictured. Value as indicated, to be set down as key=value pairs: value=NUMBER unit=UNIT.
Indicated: value=0.25 unit=A
